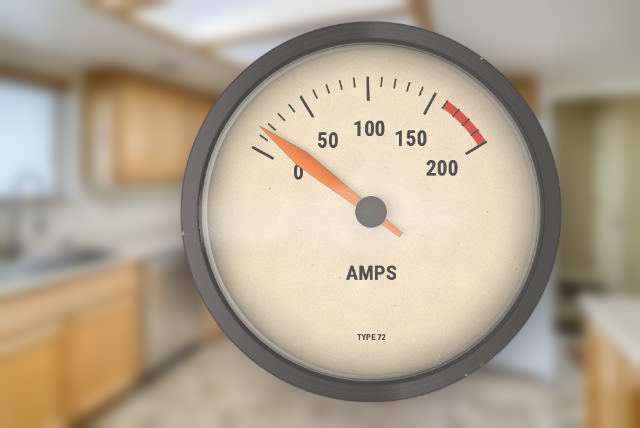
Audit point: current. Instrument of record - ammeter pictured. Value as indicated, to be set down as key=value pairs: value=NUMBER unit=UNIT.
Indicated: value=15 unit=A
